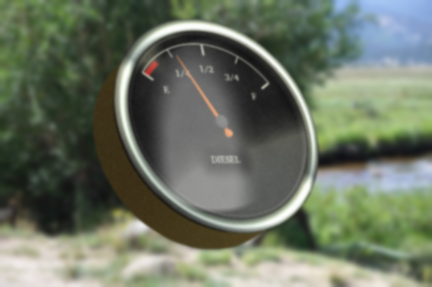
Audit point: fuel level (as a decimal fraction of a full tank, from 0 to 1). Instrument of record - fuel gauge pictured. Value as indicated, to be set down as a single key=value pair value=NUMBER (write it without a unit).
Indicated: value=0.25
